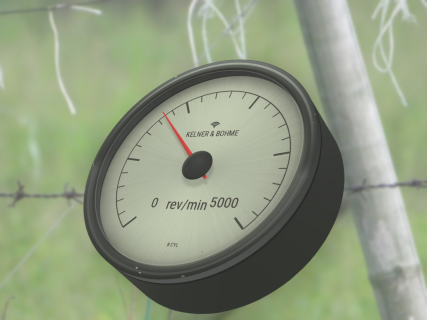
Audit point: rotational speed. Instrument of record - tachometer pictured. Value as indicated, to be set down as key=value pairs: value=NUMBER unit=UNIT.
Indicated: value=1700 unit=rpm
